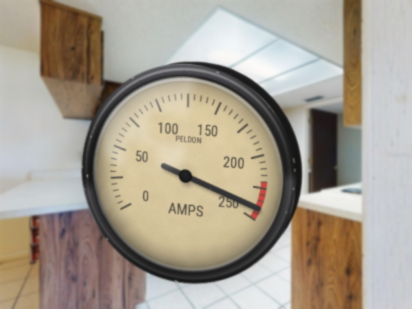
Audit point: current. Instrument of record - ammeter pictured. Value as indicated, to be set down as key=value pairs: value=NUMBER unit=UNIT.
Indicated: value=240 unit=A
